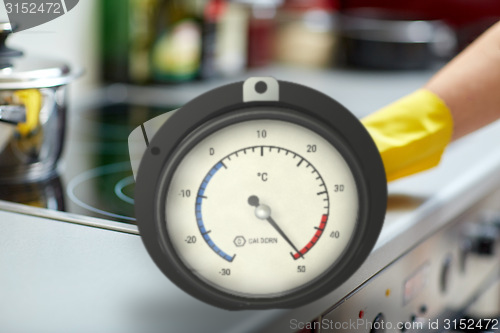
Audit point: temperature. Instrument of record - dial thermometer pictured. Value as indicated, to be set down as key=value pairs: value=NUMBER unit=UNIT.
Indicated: value=48 unit=°C
